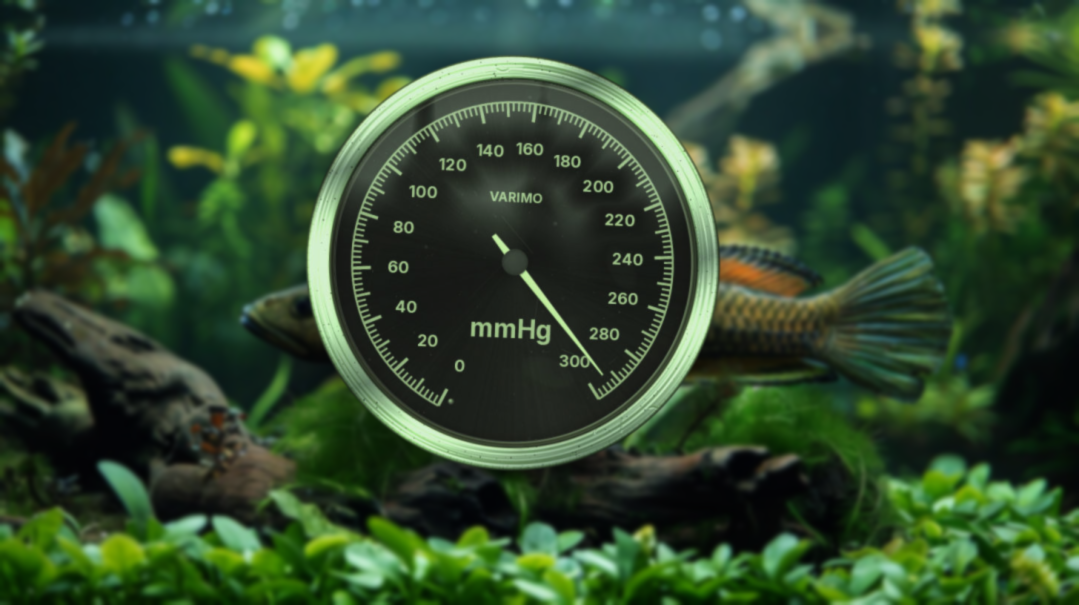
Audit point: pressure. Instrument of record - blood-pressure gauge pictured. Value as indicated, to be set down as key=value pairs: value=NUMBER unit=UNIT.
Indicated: value=294 unit=mmHg
